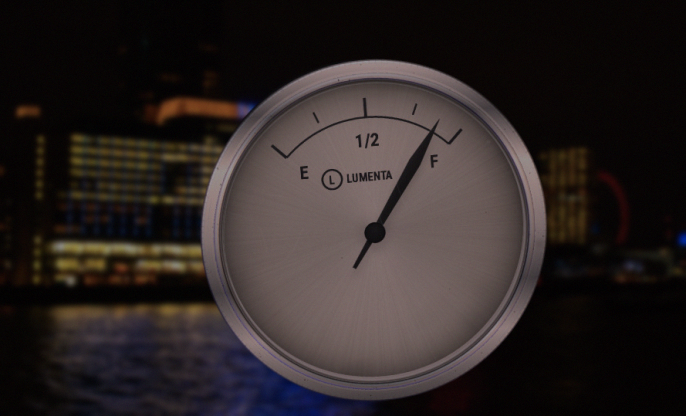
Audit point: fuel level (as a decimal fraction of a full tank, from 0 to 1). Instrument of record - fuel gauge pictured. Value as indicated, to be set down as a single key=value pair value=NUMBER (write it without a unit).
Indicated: value=0.875
